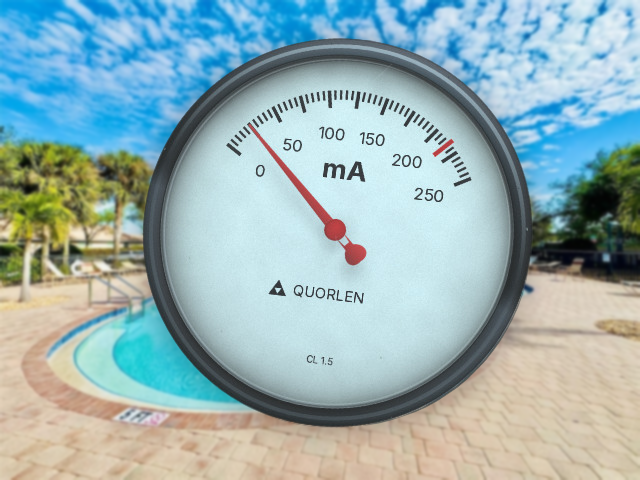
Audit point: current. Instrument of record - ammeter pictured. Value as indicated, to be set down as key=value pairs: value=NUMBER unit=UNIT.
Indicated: value=25 unit=mA
